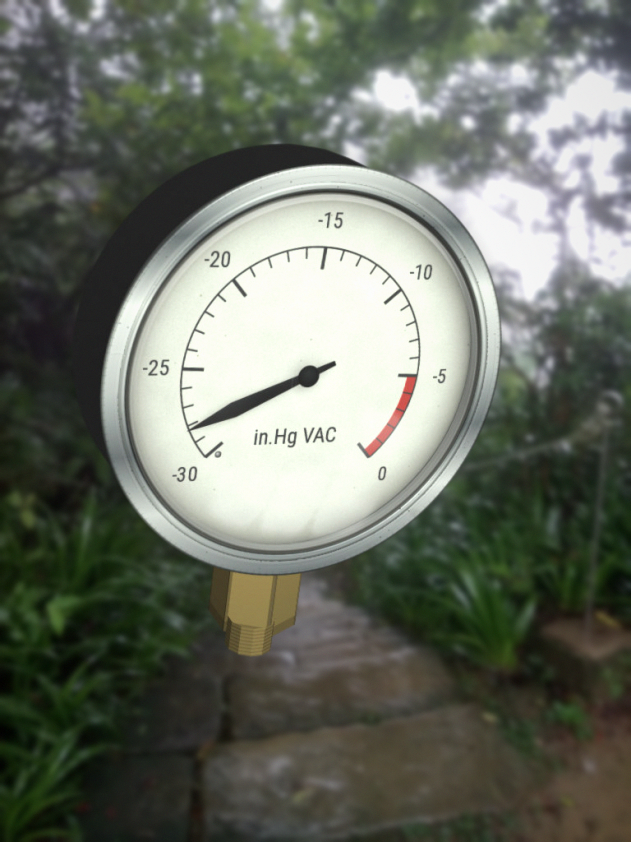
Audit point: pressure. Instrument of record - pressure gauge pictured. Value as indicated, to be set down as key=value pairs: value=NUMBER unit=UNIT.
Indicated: value=-28 unit=inHg
